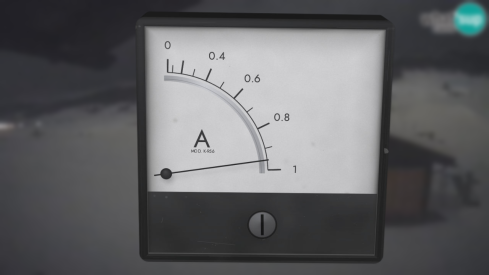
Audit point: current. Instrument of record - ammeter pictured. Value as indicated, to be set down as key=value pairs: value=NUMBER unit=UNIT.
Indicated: value=0.95 unit=A
